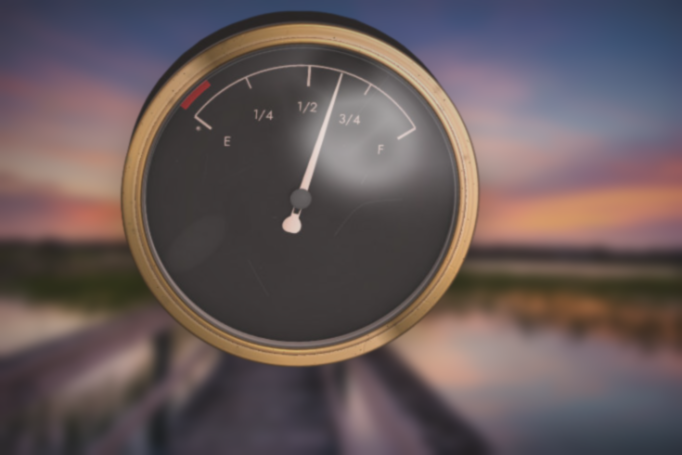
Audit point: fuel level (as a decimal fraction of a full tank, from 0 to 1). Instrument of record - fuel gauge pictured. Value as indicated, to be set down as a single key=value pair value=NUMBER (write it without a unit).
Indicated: value=0.625
